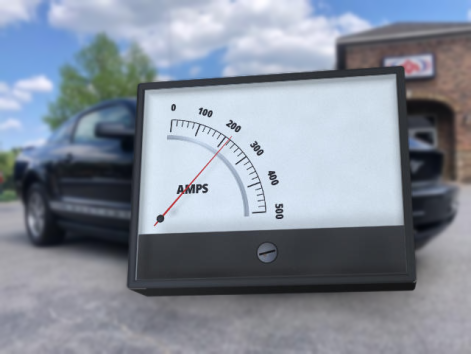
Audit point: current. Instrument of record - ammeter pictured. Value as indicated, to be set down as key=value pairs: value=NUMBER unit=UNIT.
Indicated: value=220 unit=A
